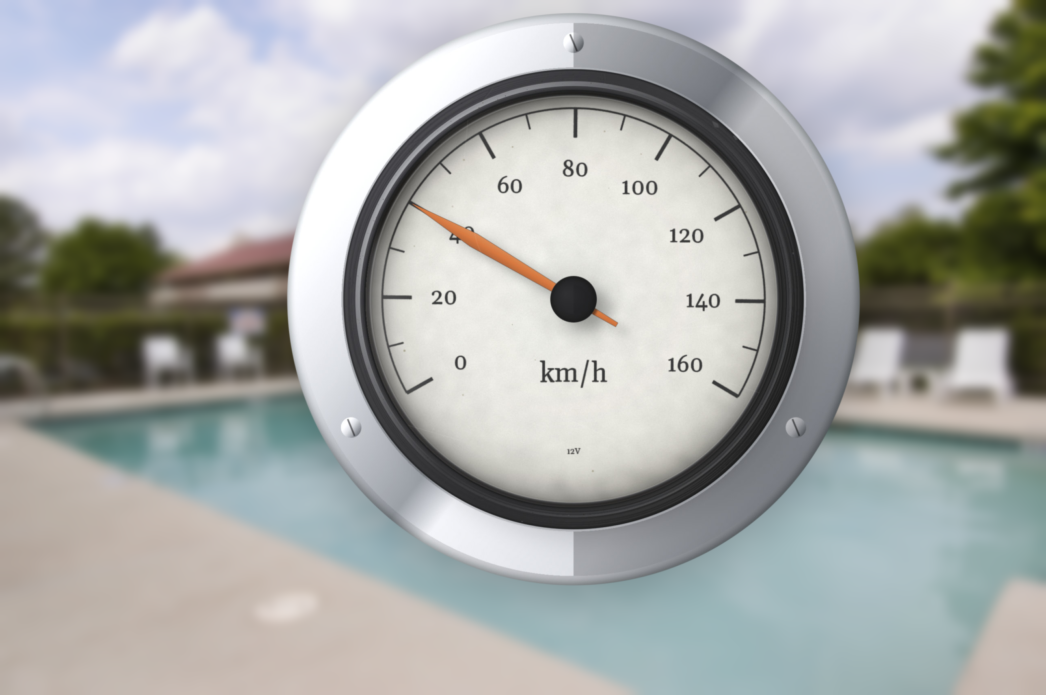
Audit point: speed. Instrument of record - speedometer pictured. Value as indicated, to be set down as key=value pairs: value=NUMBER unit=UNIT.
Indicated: value=40 unit=km/h
